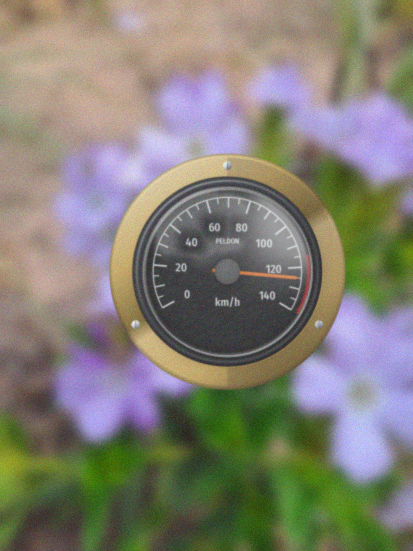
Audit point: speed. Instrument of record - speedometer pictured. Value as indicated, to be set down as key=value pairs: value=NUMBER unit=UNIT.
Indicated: value=125 unit=km/h
